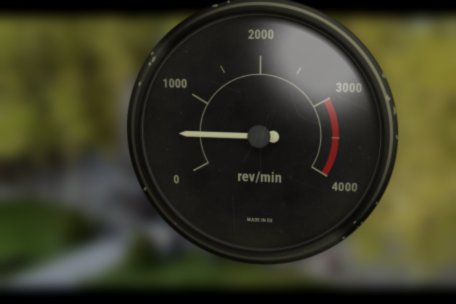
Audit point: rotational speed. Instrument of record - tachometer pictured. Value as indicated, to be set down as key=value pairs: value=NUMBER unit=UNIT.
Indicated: value=500 unit=rpm
